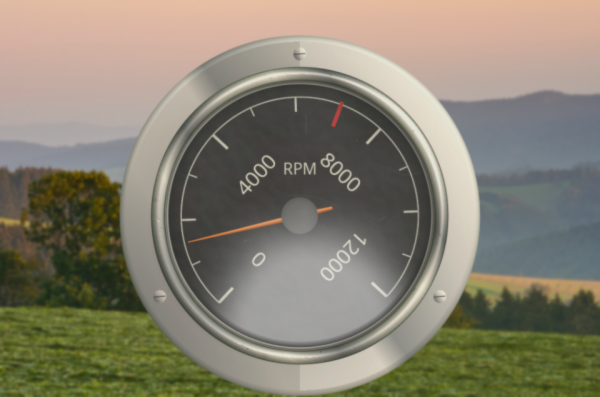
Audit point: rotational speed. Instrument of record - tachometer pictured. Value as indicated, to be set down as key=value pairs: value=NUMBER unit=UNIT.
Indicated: value=1500 unit=rpm
